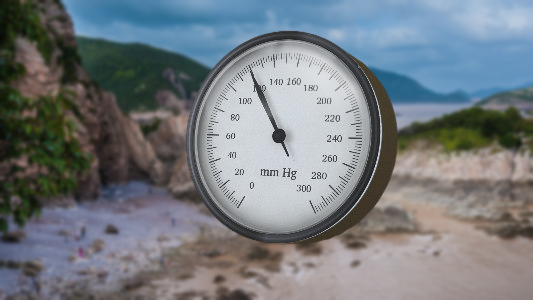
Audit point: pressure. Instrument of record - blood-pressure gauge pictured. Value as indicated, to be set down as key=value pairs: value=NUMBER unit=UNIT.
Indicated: value=120 unit=mmHg
